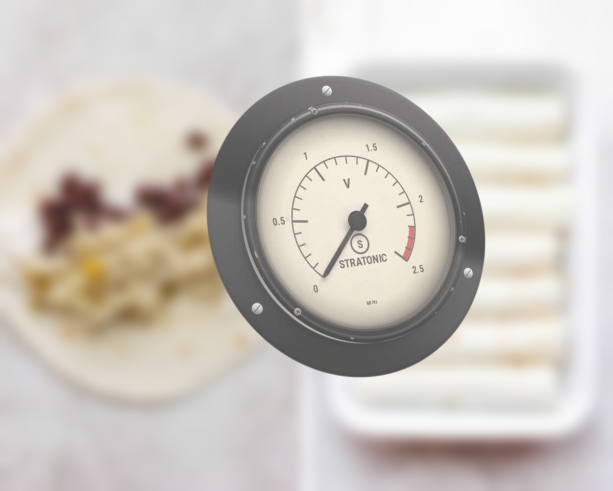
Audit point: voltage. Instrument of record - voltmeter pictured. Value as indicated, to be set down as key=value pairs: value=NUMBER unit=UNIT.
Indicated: value=0 unit=V
